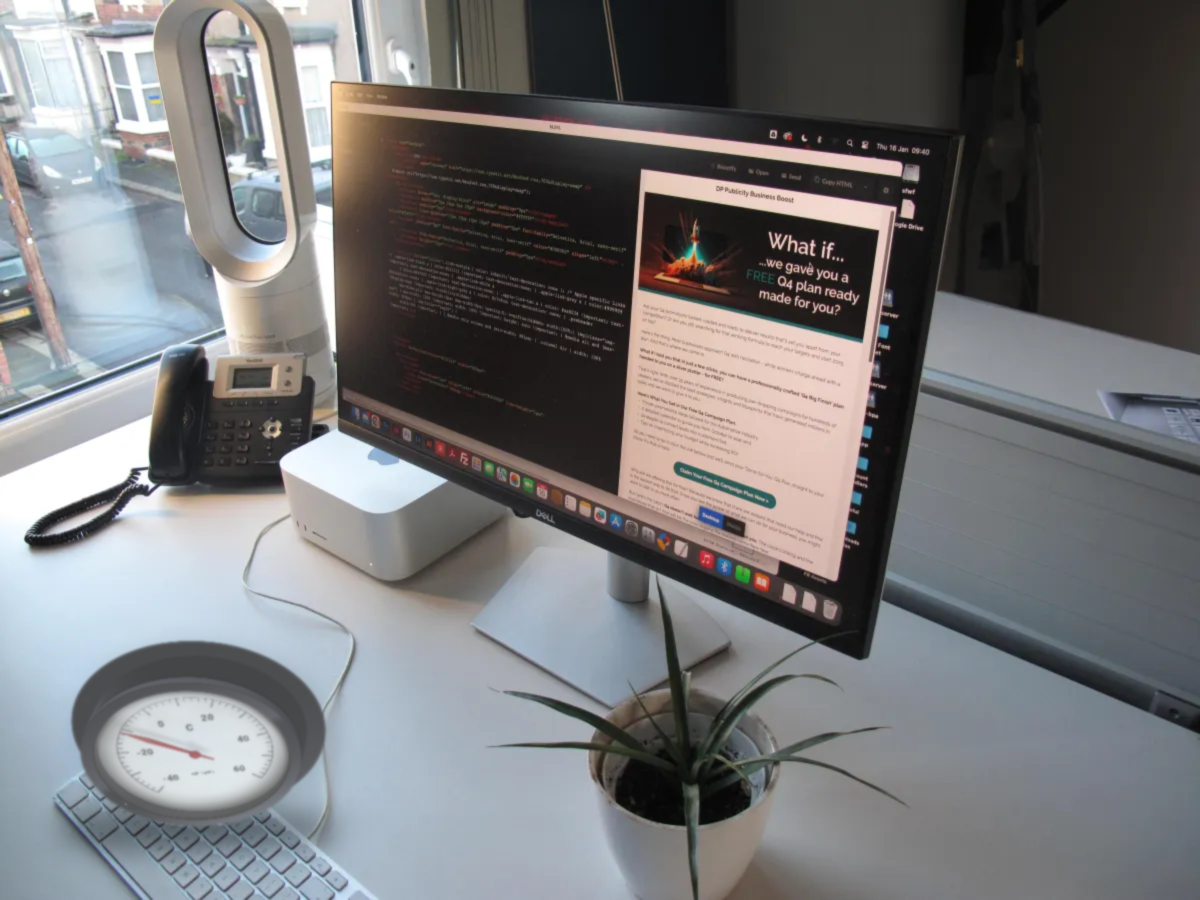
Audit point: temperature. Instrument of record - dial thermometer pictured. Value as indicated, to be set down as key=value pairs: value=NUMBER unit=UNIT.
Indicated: value=-10 unit=°C
